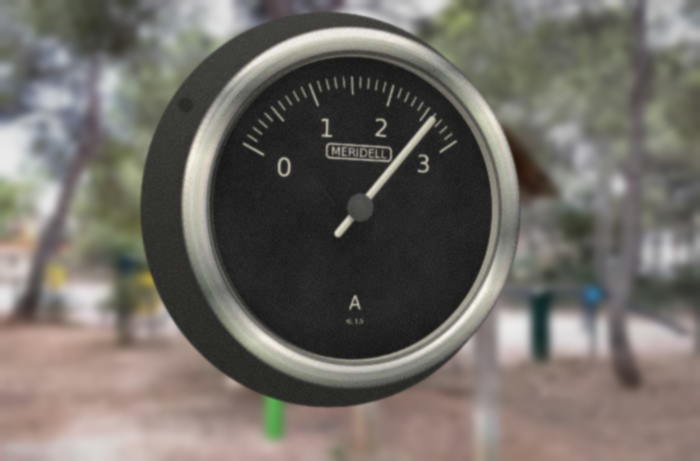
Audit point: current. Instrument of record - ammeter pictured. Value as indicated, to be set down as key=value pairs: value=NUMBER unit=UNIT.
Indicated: value=2.6 unit=A
